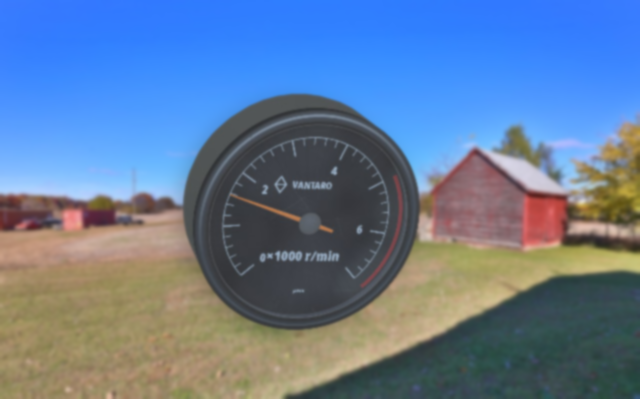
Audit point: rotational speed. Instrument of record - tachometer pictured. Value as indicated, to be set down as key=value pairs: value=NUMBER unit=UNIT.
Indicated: value=1600 unit=rpm
